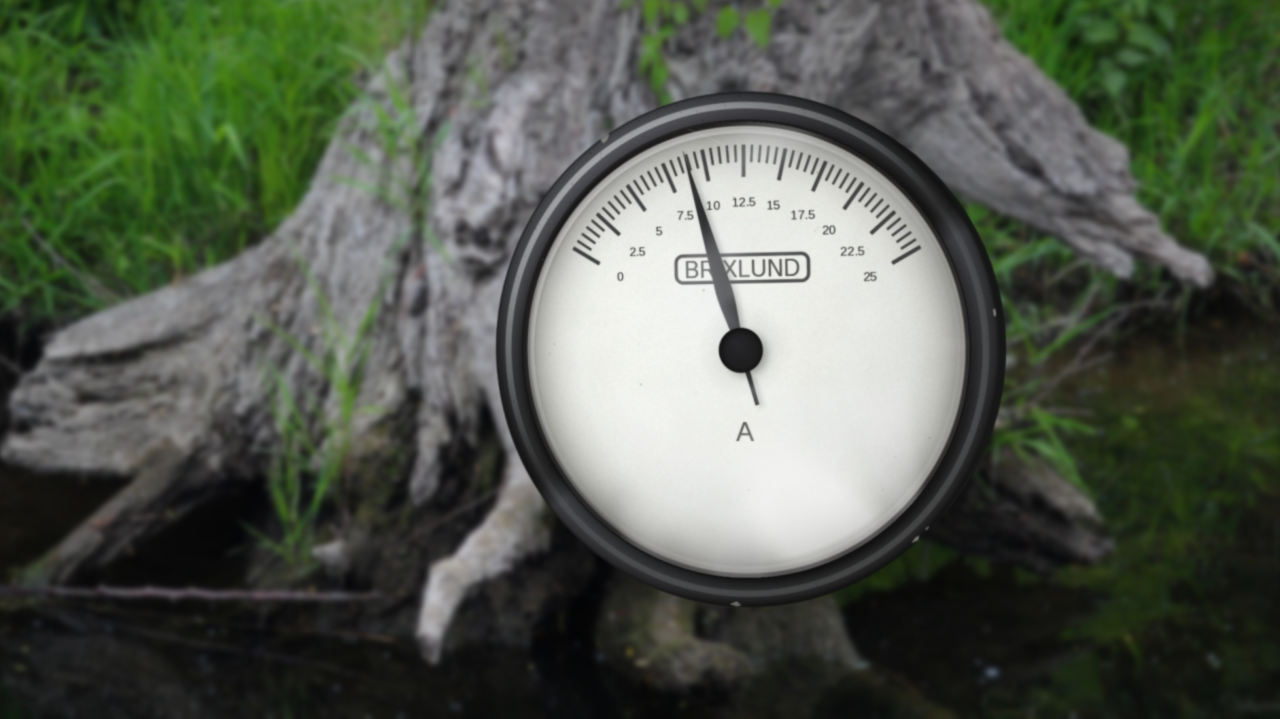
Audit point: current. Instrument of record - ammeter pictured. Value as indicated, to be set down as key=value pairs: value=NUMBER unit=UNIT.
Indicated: value=9 unit=A
